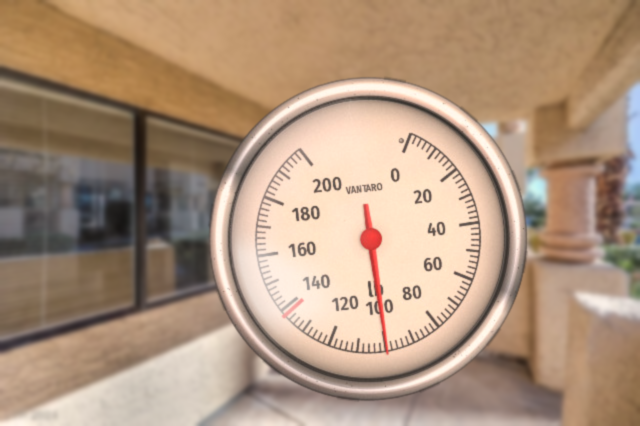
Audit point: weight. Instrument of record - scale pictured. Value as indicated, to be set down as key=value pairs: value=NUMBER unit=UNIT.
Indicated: value=100 unit=lb
